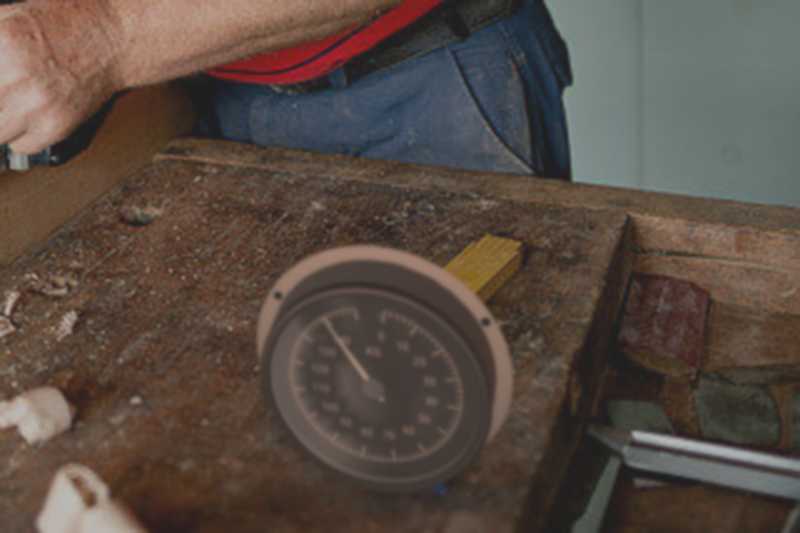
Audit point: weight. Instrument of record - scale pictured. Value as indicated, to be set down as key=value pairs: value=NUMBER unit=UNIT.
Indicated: value=140 unit=kg
